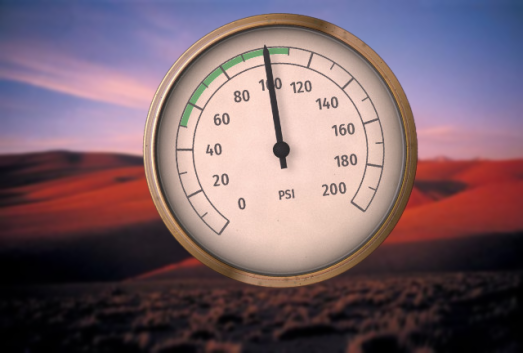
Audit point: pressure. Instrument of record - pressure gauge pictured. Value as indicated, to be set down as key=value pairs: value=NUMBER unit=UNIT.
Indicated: value=100 unit=psi
